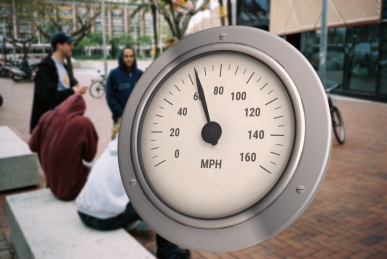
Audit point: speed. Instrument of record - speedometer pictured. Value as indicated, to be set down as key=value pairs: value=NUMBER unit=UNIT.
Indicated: value=65 unit=mph
